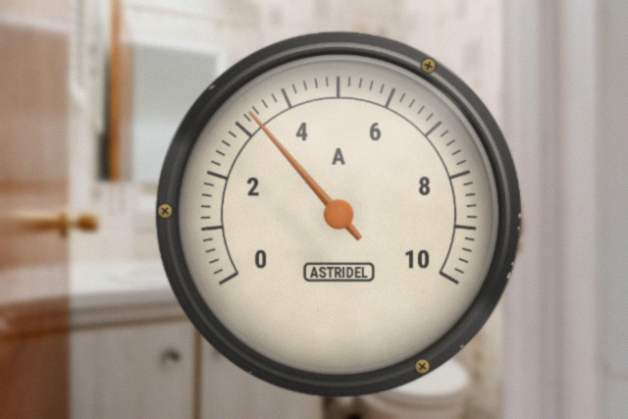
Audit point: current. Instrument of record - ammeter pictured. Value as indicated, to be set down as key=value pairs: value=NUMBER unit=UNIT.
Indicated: value=3.3 unit=A
